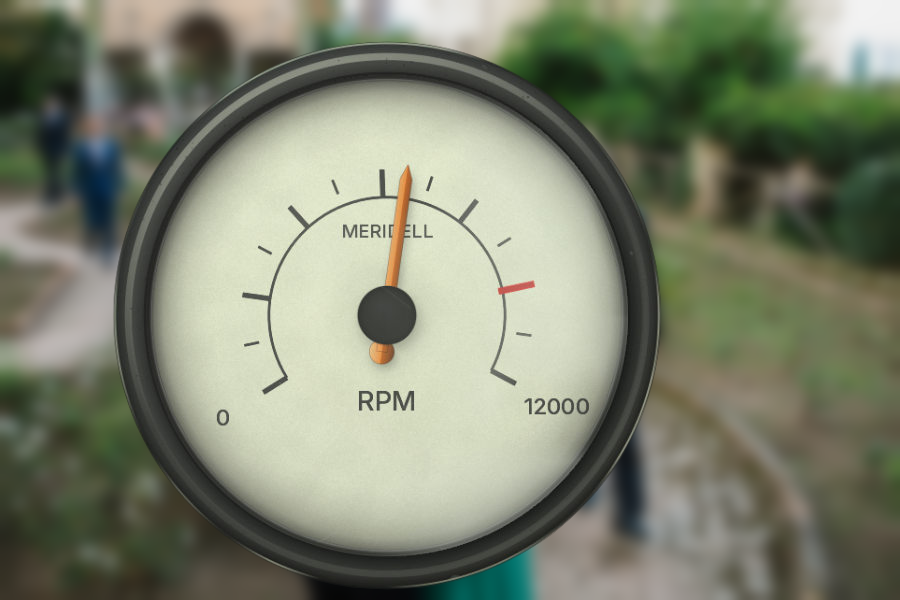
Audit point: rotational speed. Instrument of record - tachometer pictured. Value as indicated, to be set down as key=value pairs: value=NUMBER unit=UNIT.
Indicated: value=6500 unit=rpm
